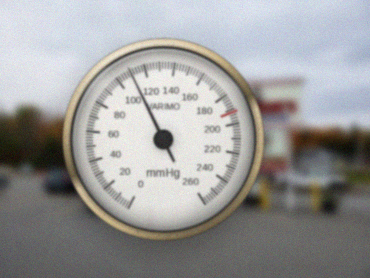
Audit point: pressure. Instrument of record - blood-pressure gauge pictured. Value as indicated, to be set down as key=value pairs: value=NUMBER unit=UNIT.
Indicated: value=110 unit=mmHg
